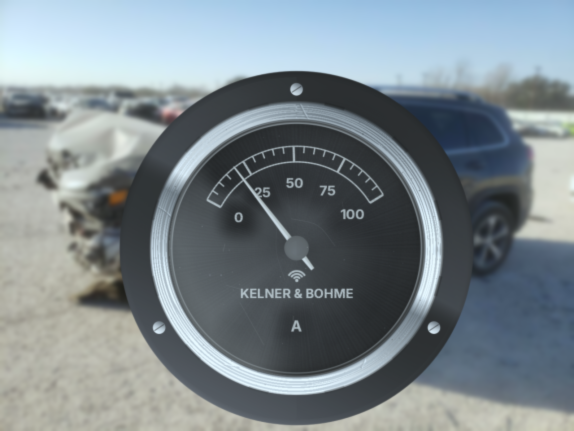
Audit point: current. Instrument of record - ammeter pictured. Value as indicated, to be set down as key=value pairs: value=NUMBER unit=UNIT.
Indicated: value=20 unit=A
